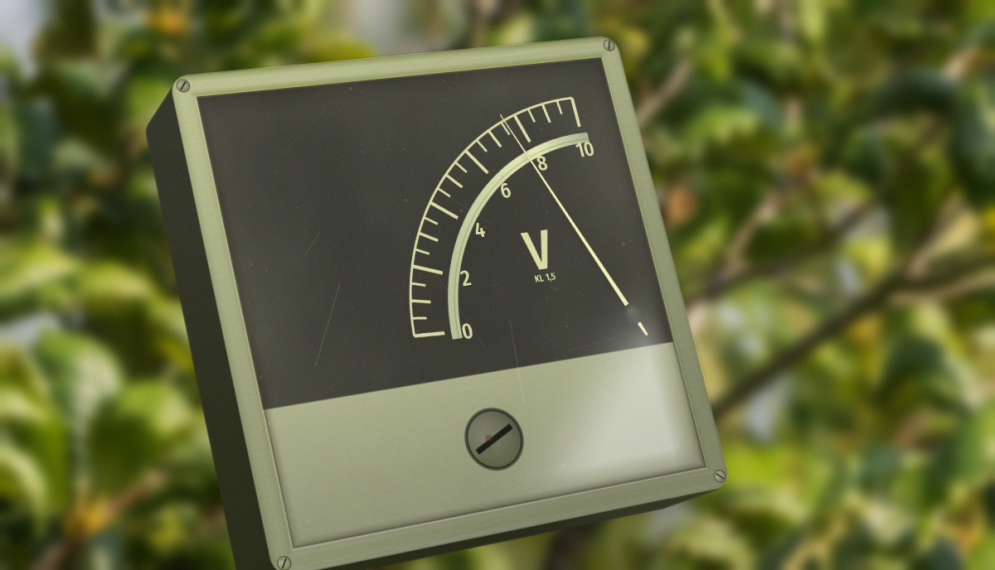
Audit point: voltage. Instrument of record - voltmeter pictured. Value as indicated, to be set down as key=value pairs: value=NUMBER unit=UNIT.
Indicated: value=7.5 unit=V
